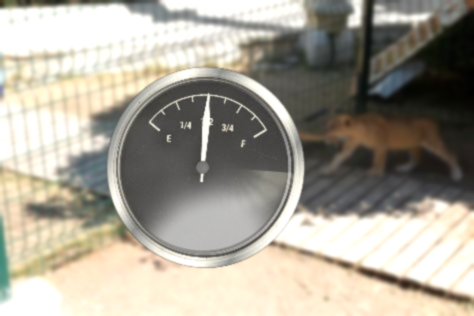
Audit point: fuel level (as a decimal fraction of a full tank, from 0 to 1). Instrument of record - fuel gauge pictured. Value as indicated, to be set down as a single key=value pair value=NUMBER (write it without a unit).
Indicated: value=0.5
